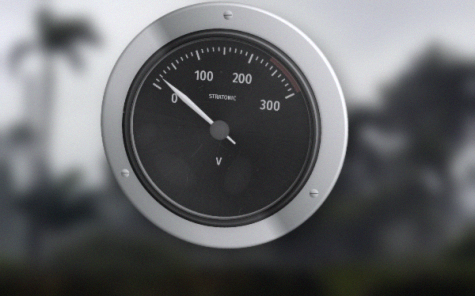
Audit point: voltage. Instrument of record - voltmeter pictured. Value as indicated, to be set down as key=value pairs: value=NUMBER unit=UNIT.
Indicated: value=20 unit=V
